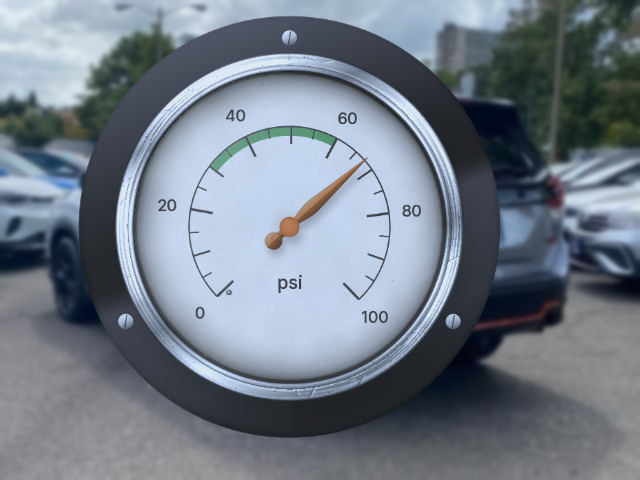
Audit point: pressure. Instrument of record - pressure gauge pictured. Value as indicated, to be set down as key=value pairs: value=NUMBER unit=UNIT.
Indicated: value=67.5 unit=psi
